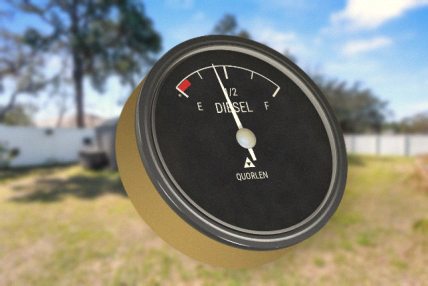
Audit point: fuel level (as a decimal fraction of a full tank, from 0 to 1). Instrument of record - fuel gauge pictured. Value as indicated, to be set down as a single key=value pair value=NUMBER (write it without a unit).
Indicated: value=0.375
